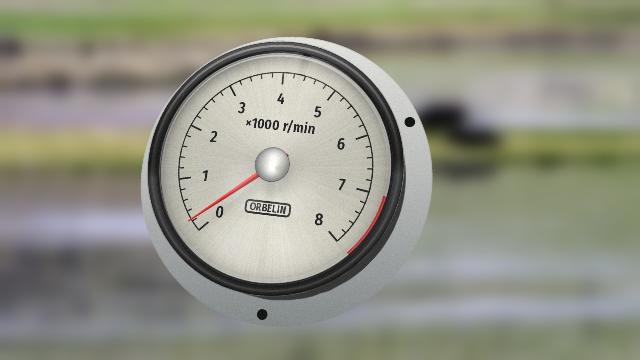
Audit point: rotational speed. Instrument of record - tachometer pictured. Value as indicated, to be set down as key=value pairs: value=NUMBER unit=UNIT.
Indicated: value=200 unit=rpm
